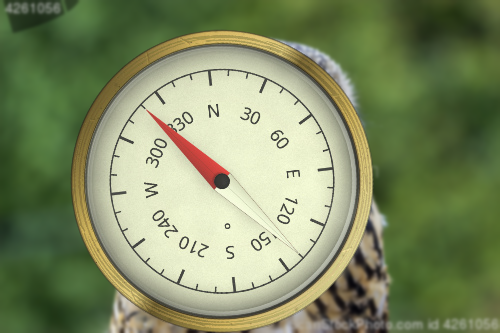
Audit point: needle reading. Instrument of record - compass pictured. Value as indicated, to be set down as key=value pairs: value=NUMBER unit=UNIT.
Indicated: value=320 unit=°
